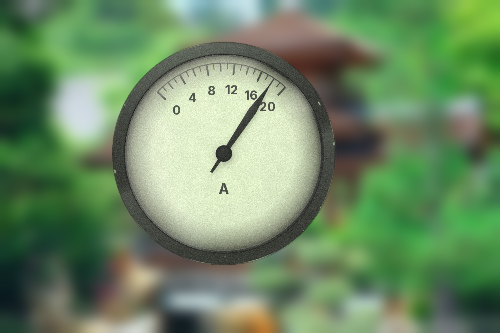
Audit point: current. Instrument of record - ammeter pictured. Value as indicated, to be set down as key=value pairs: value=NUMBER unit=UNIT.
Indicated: value=18 unit=A
